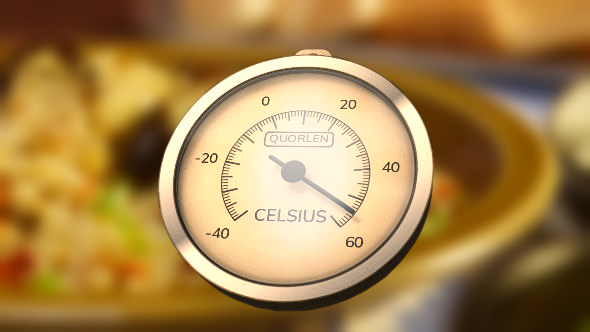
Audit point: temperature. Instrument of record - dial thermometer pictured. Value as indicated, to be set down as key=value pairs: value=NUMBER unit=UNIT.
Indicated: value=55 unit=°C
